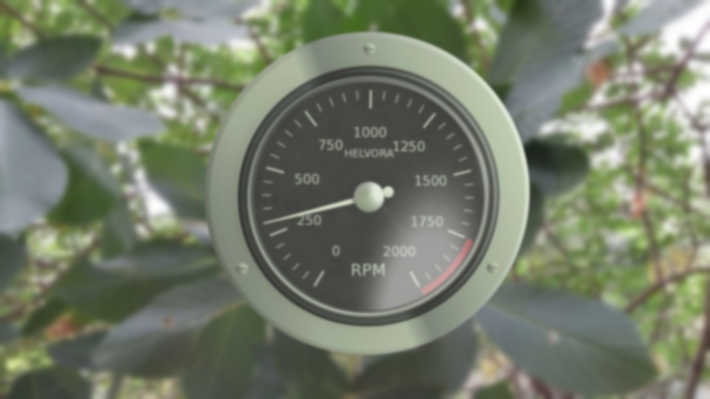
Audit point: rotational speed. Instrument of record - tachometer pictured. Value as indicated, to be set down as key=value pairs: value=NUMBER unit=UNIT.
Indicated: value=300 unit=rpm
